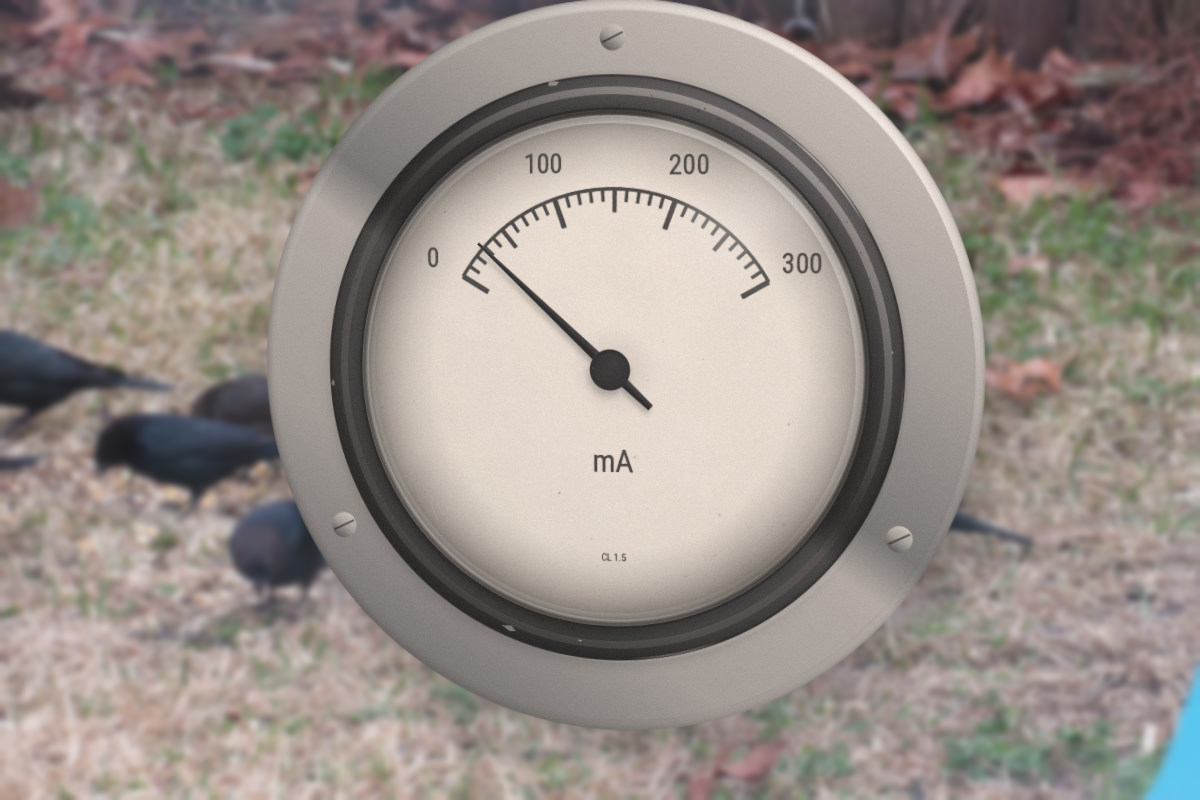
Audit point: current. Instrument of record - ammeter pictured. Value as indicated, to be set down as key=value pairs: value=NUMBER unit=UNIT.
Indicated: value=30 unit=mA
